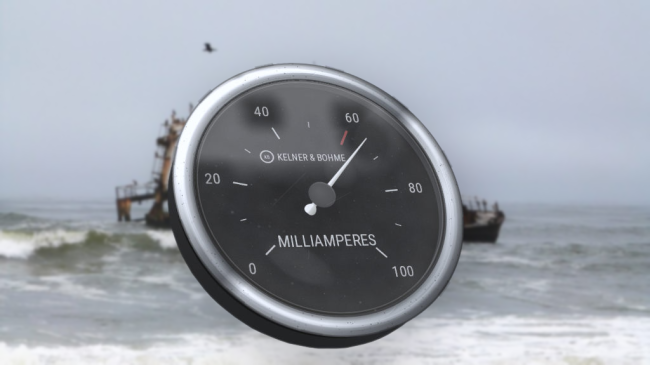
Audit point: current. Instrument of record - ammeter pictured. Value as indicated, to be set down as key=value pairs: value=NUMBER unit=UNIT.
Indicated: value=65 unit=mA
